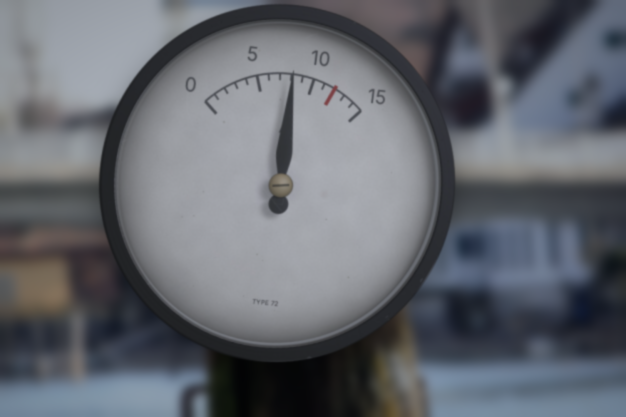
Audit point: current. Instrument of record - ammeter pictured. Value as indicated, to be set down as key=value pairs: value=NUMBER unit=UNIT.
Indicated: value=8 unit=A
